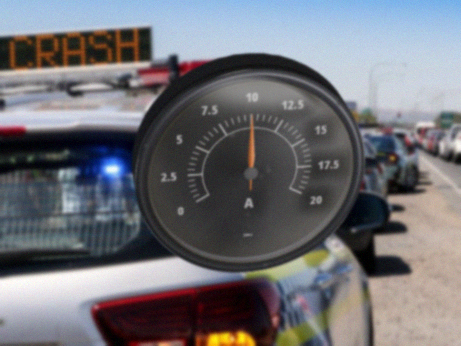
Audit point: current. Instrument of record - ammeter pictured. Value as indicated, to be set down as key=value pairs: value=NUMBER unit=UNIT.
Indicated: value=10 unit=A
